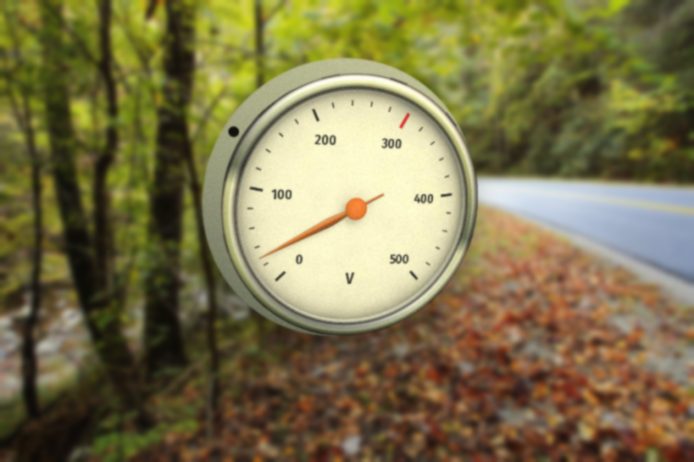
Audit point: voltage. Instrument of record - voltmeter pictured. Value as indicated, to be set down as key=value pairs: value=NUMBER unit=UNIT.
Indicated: value=30 unit=V
